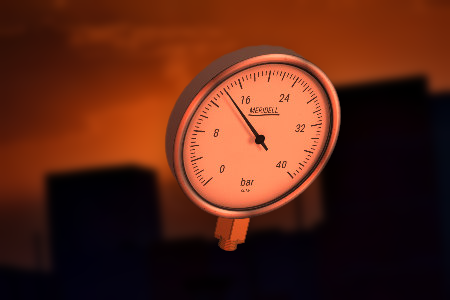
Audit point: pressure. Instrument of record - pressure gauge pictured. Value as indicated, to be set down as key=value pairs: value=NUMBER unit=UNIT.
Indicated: value=14 unit=bar
